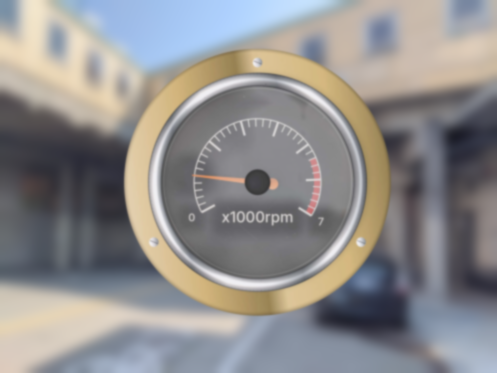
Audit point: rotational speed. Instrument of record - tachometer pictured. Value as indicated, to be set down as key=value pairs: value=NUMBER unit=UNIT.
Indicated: value=1000 unit=rpm
